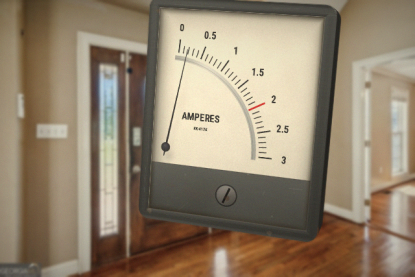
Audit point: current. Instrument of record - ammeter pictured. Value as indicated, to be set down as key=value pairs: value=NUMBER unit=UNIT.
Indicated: value=0.2 unit=A
